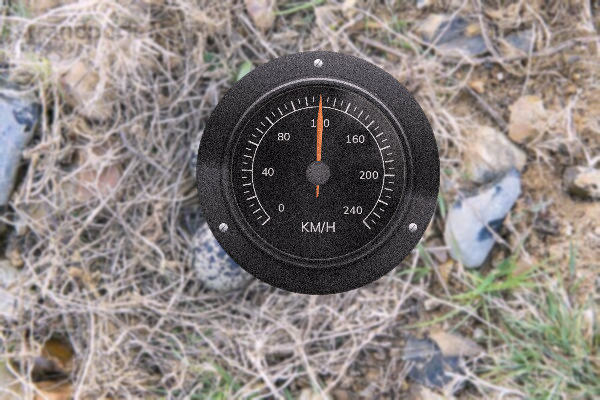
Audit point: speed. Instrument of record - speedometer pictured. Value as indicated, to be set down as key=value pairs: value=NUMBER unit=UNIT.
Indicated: value=120 unit=km/h
